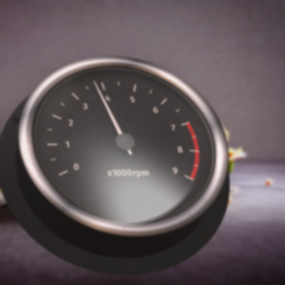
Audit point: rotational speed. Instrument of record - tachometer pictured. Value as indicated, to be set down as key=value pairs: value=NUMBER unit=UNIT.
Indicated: value=3750 unit=rpm
